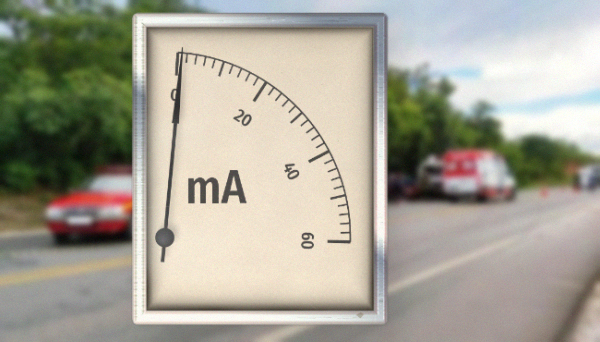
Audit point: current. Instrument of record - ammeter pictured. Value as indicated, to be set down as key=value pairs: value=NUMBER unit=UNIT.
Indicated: value=1 unit=mA
